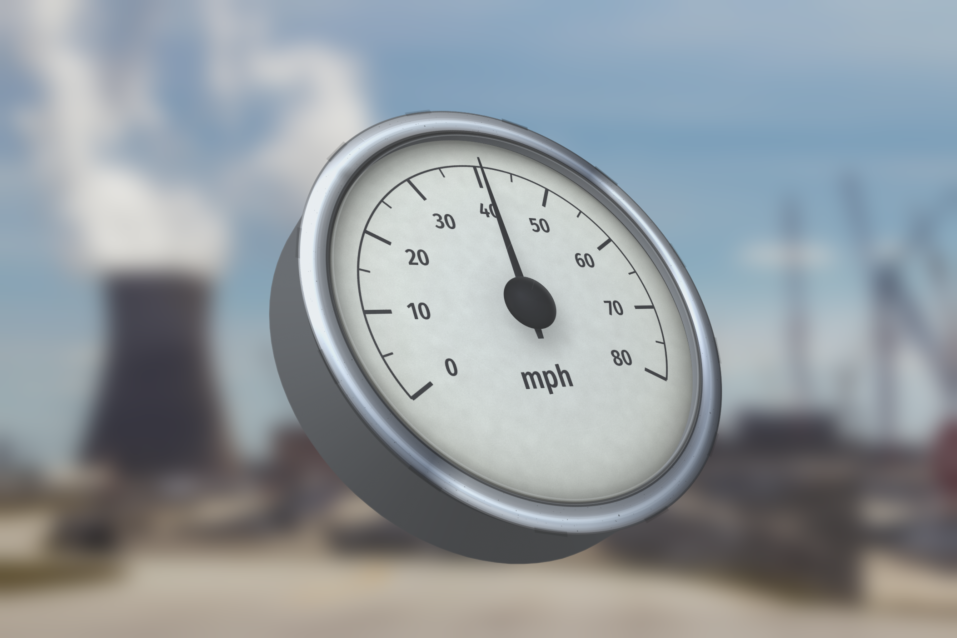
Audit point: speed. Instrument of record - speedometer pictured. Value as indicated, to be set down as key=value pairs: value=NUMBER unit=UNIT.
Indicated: value=40 unit=mph
